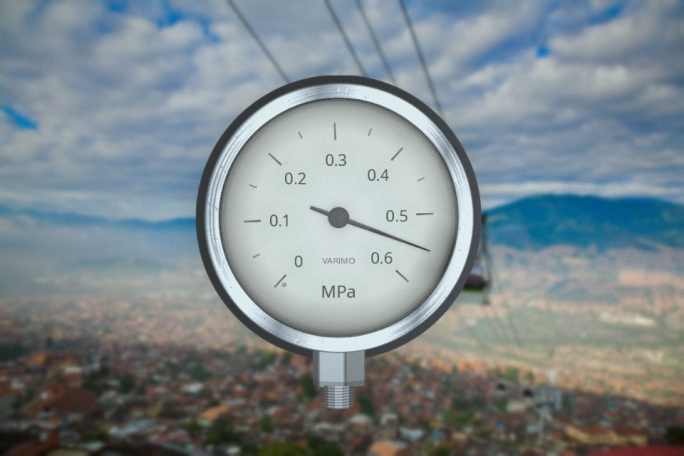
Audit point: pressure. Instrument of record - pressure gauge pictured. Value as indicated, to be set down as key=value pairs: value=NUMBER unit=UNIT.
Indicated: value=0.55 unit=MPa
